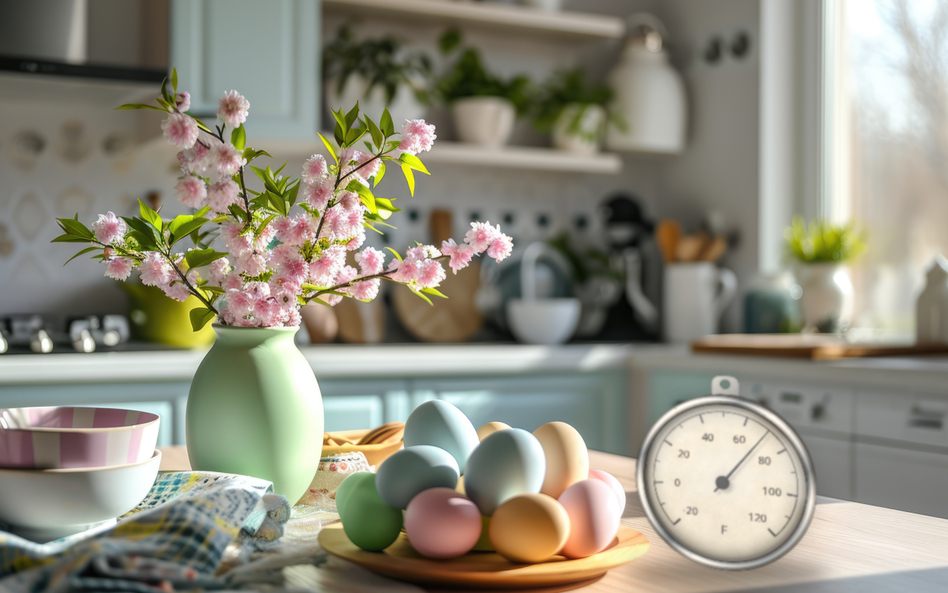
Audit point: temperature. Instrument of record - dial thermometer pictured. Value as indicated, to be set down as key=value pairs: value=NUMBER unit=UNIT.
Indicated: value=70 unit=°F
